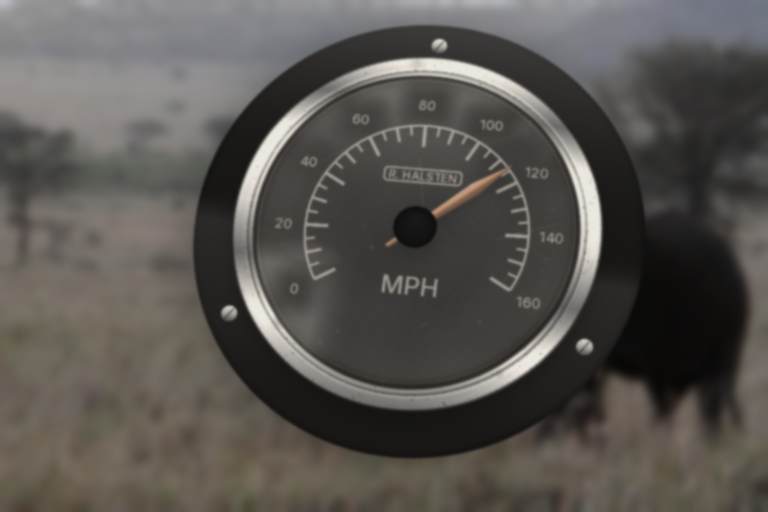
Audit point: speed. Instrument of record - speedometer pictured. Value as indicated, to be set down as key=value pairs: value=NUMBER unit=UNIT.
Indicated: value=115 unit=mph
